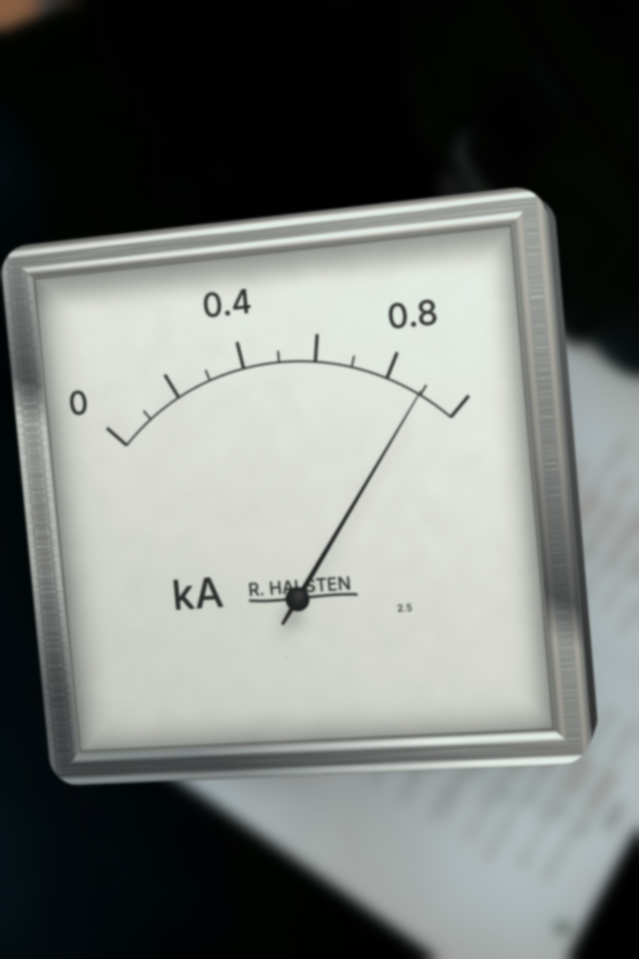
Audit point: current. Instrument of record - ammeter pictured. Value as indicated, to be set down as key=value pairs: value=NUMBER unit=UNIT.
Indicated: value=0.9 unit=kA
